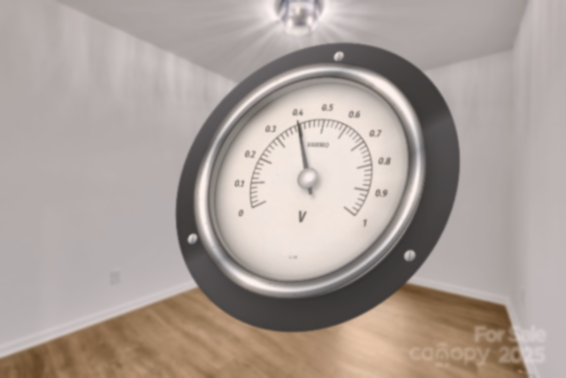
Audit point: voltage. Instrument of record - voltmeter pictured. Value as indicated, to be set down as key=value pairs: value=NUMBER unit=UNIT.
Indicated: value=0.4 unit=V
